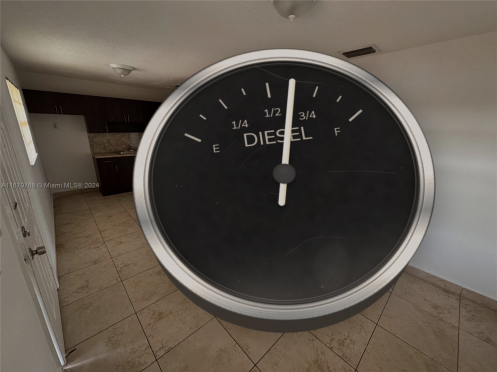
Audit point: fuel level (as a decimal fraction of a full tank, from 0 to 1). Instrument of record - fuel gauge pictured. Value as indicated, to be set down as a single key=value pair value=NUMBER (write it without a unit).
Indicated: value=0.625
